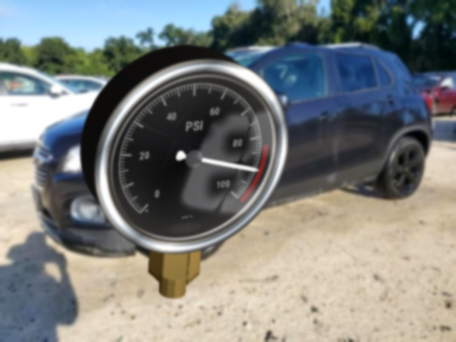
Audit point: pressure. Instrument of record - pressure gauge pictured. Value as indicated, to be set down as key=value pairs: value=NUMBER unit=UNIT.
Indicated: value=90 unit=psi
